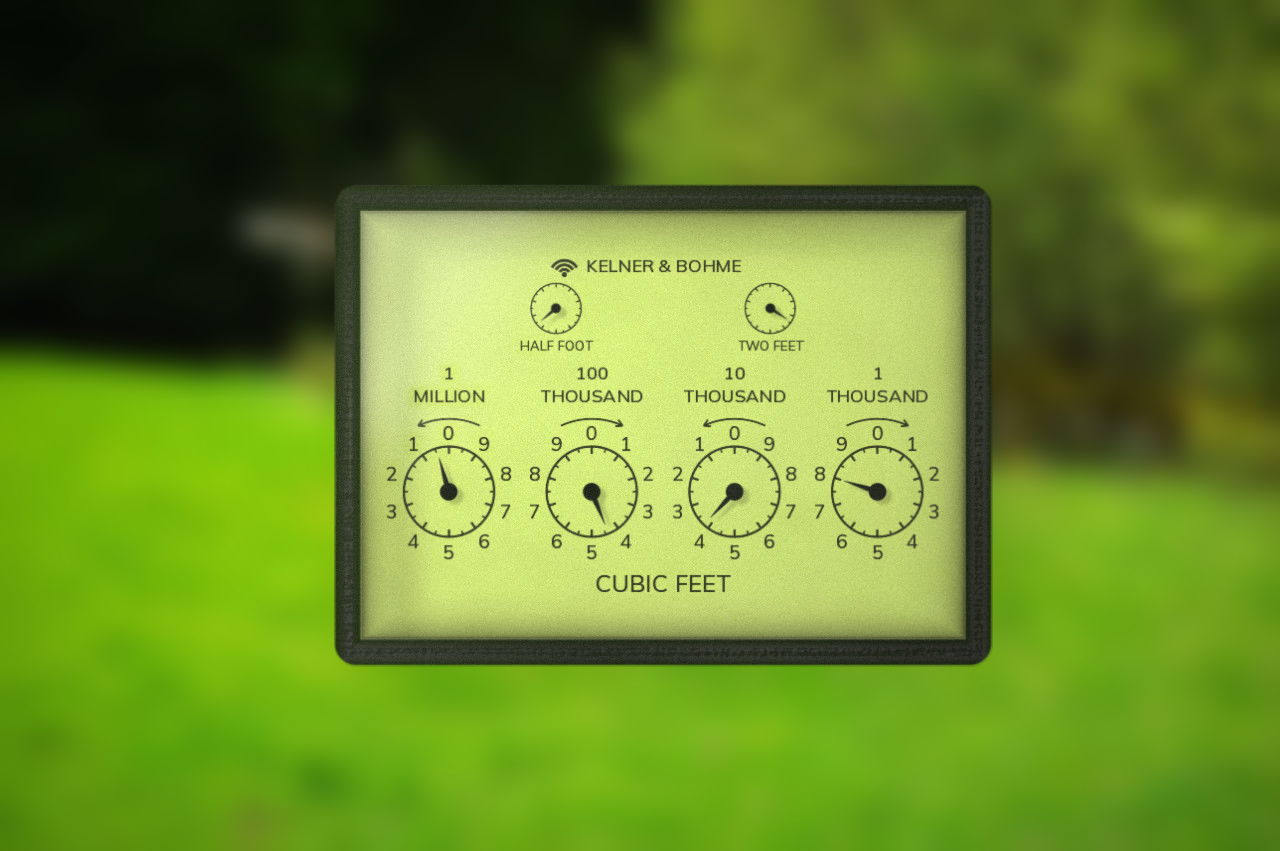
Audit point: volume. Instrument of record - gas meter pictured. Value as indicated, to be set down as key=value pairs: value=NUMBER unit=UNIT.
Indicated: value=43800 unit=ft³
